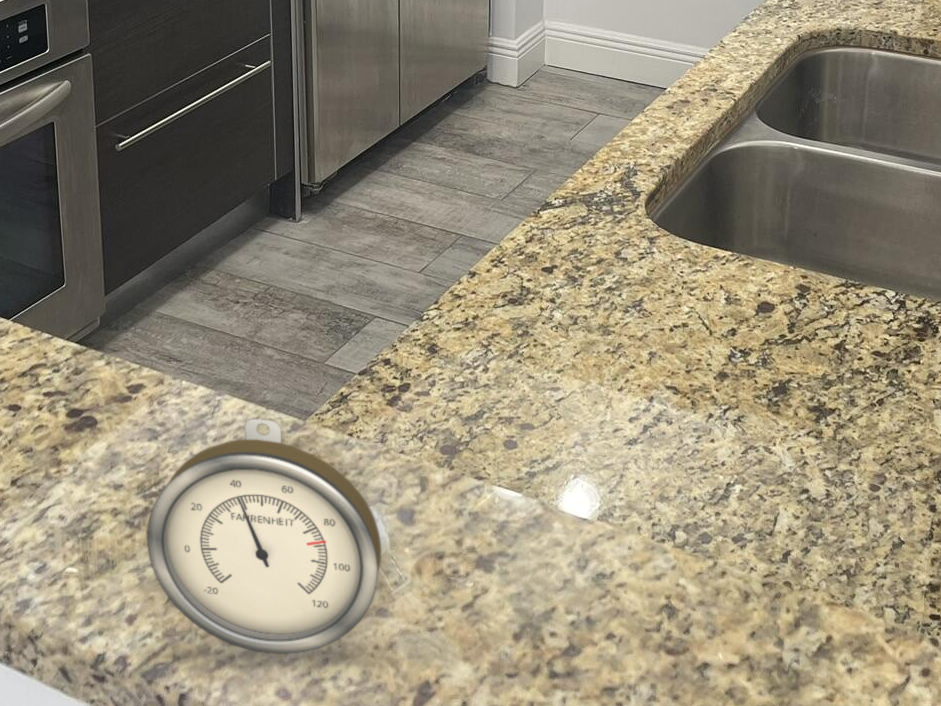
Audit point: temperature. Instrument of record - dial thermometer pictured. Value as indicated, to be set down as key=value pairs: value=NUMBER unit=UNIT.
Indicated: value=40 unit=°F
